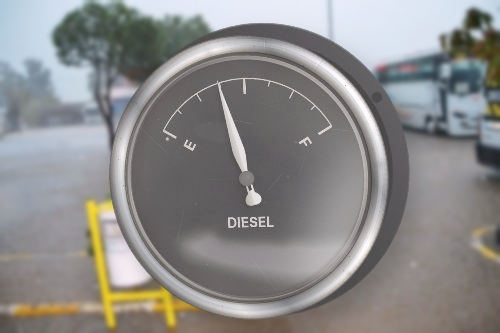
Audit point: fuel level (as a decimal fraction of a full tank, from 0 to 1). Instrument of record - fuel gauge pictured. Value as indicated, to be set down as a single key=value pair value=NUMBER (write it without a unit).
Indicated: value=0.375
